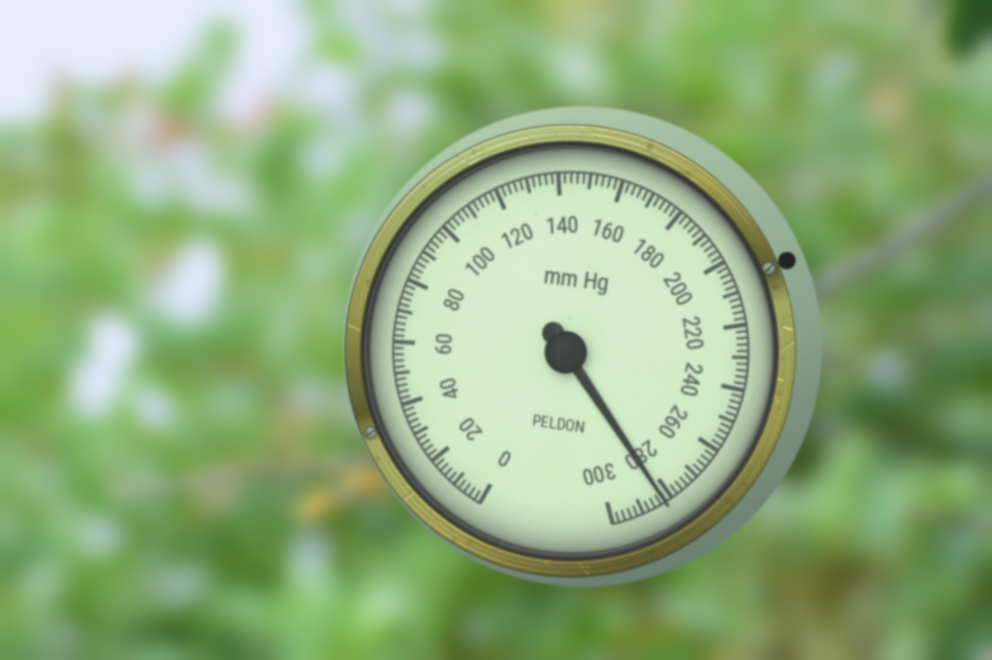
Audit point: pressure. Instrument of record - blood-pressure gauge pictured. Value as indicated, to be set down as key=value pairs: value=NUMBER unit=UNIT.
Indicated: value=282 unit=mmHg
